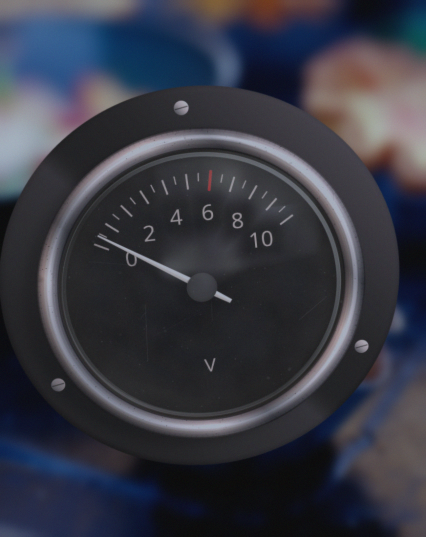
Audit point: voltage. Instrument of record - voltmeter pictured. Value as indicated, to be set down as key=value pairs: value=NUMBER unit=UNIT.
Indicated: value=0.5 unit=V
